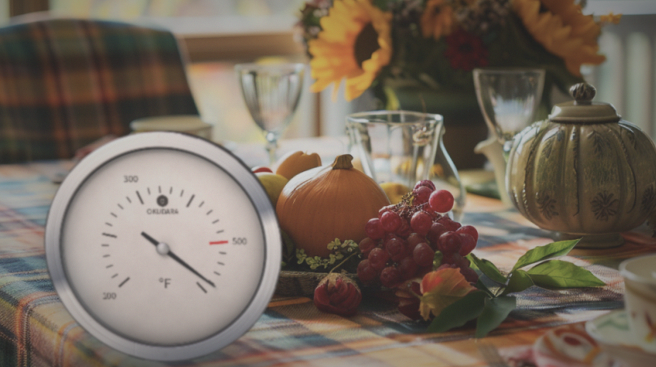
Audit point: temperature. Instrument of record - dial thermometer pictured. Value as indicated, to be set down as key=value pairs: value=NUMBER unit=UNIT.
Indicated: value=580 unit=°F
